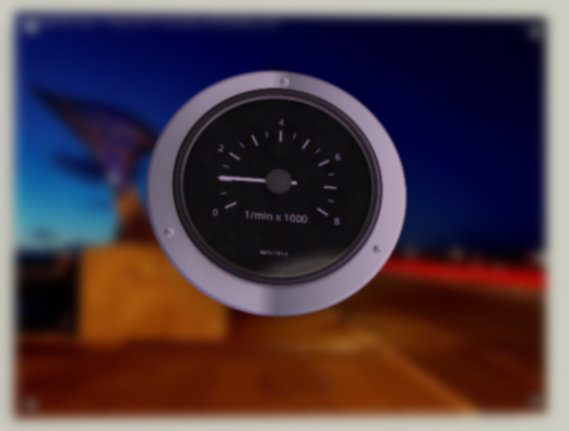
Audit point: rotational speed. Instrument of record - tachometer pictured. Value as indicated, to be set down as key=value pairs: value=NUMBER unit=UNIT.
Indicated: value=1000 unit=rpm
